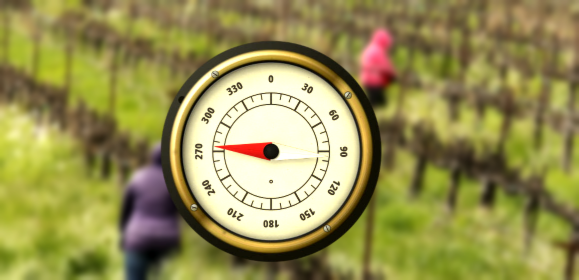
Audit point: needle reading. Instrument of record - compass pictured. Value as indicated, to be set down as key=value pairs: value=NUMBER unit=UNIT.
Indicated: value=275 unit=°
